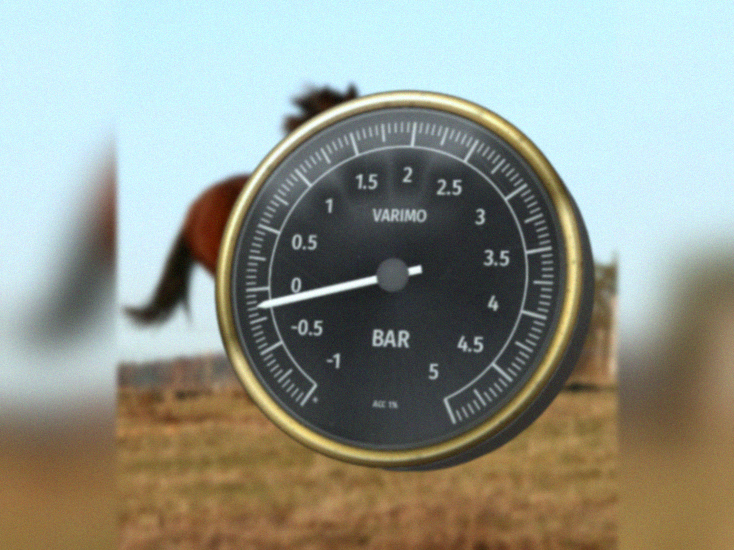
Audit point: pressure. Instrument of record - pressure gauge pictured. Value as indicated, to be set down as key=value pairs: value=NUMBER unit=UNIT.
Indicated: value=-0.15 unit=bar
